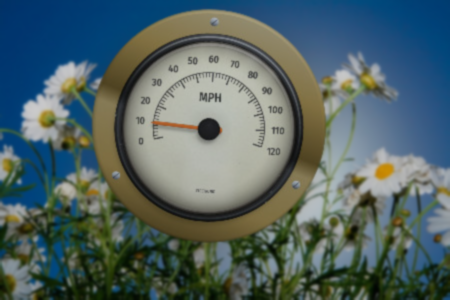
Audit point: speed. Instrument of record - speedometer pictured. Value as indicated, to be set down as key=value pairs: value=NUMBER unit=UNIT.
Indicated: value=10 unit=mph
